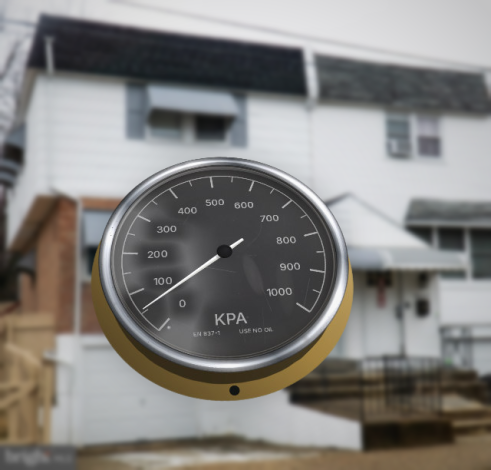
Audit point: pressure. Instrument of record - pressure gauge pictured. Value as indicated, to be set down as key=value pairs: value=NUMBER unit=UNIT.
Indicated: value=50 unit=kPa
